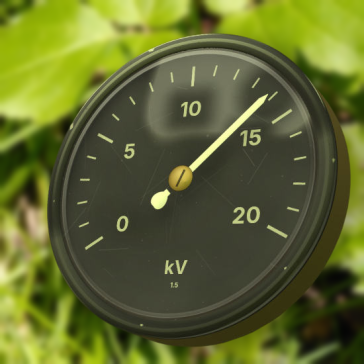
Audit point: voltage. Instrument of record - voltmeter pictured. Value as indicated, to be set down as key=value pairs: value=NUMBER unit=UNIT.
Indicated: value=14 unit=kV
